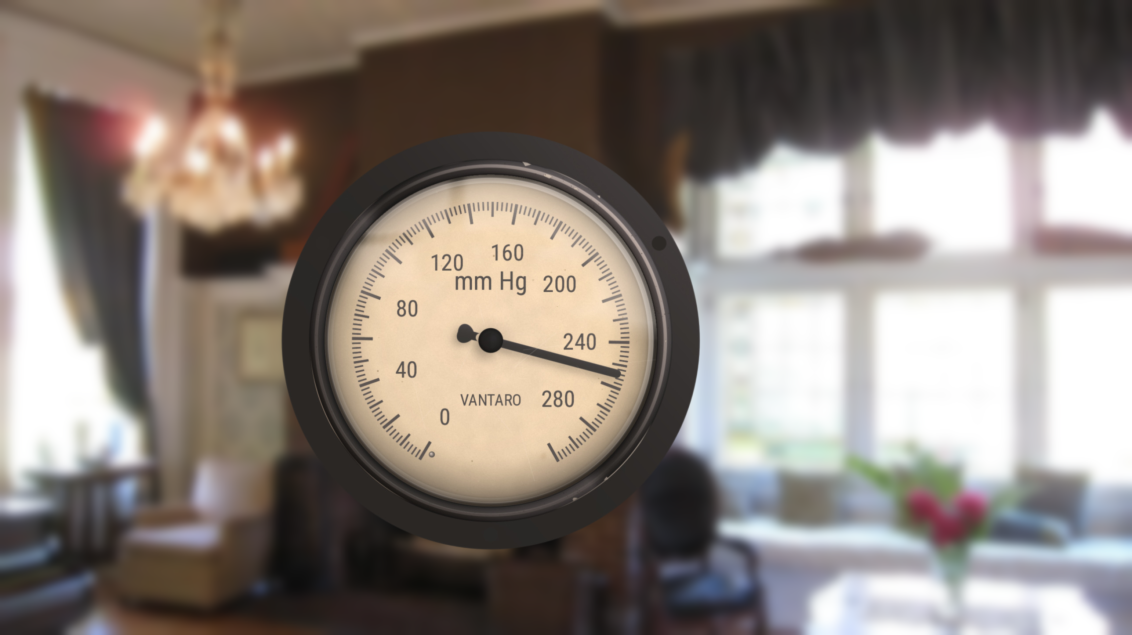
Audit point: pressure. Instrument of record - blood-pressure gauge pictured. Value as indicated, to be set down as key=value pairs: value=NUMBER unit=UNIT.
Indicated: value=254 unit=mmHg
